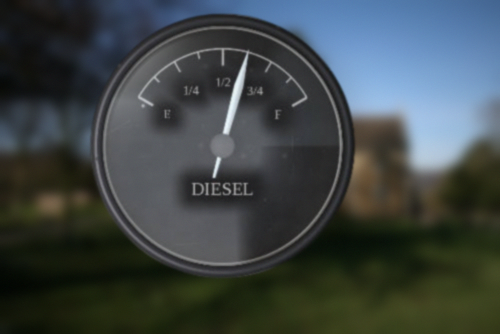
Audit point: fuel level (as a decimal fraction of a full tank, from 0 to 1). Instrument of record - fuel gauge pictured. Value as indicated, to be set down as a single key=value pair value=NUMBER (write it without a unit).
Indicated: value=0.625
